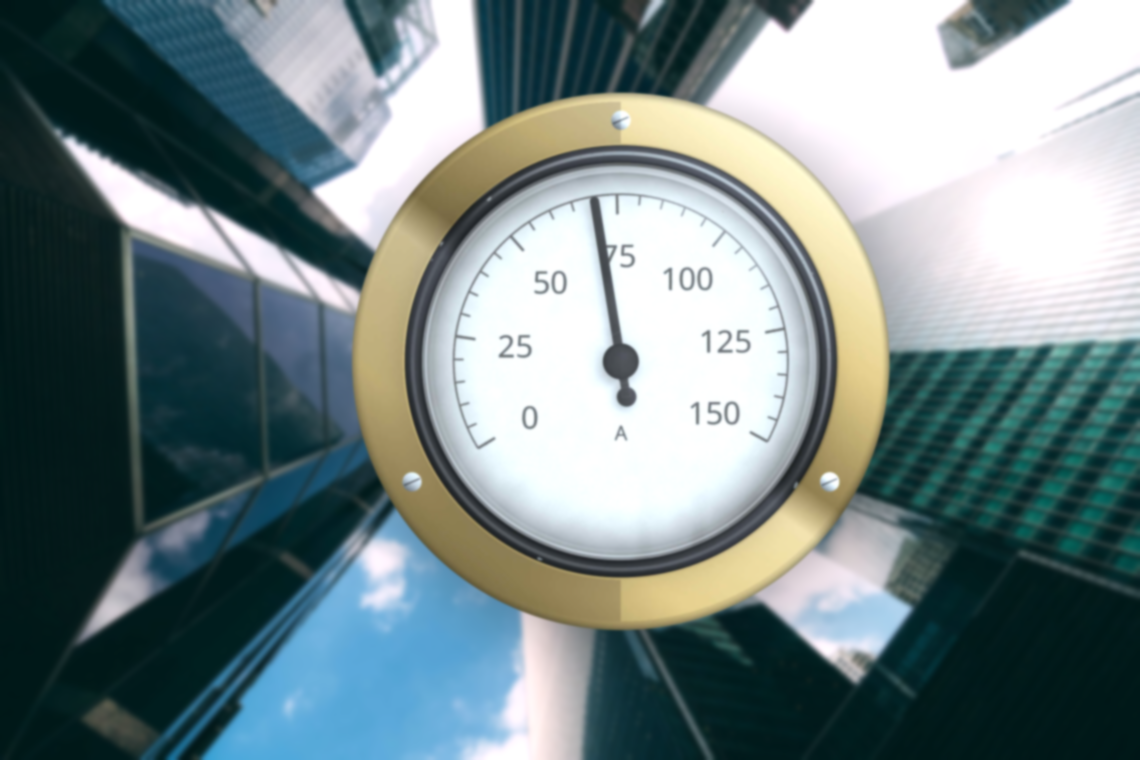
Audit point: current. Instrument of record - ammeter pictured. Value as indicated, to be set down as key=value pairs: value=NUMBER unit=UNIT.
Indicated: value=70 unit=A
